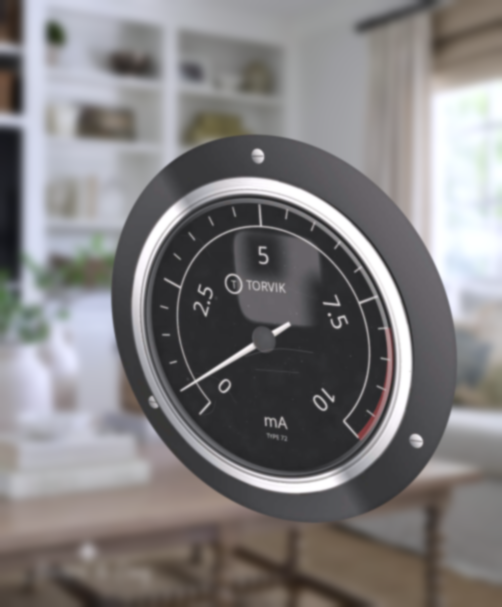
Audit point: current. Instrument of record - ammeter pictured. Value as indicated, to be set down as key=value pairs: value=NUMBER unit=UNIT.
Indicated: value=0.5 unit=mA
